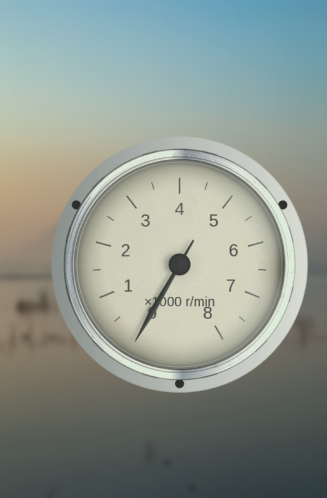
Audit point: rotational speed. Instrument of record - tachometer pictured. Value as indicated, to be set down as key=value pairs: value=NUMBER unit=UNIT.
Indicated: value=0 unit=rpm
